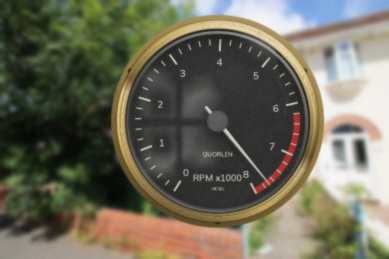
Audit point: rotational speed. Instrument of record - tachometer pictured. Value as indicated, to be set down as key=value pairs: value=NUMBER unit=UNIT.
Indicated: value=7700 unit=rpm
